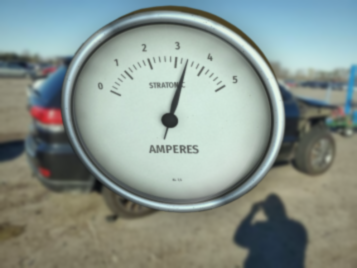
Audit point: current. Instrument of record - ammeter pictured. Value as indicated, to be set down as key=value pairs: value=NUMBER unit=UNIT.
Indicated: value=3.4 unit=A
